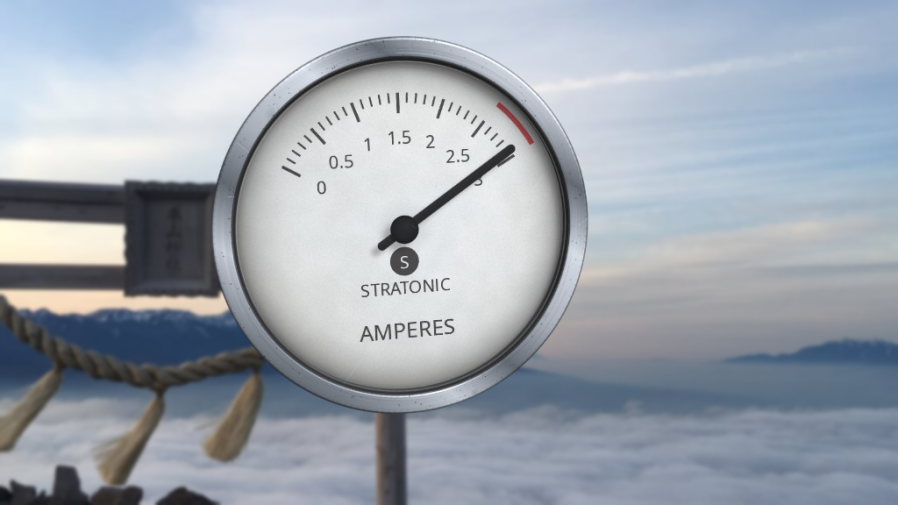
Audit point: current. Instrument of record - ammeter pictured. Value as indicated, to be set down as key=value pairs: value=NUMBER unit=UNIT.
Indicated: value=2.9 unit=A
